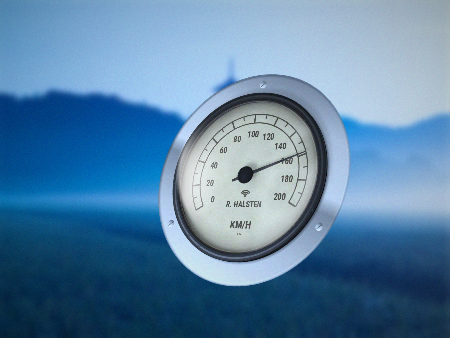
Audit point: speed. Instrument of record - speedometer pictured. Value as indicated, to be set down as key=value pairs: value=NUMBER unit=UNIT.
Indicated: value=160 unit=km/h
